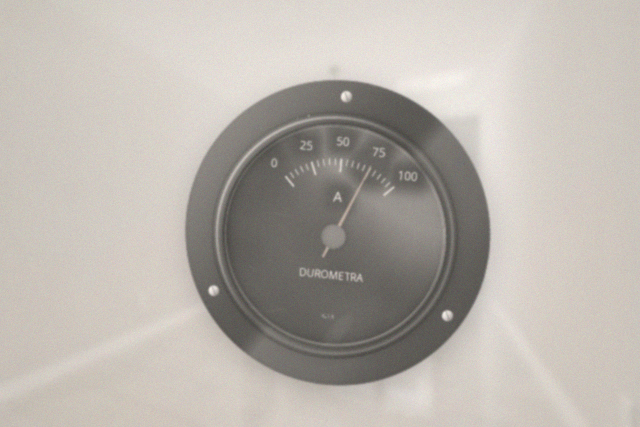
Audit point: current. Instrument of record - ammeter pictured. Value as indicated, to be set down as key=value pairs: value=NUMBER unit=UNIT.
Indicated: value=75 unit=A
